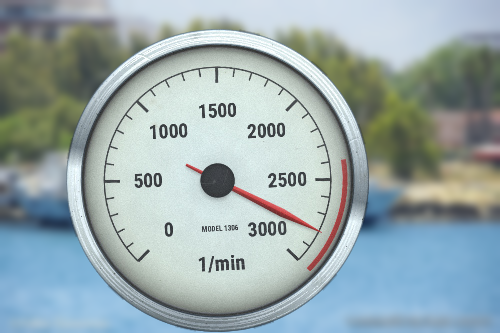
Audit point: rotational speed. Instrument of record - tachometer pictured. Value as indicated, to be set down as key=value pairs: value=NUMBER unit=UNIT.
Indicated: value=2800 unit=rpm
